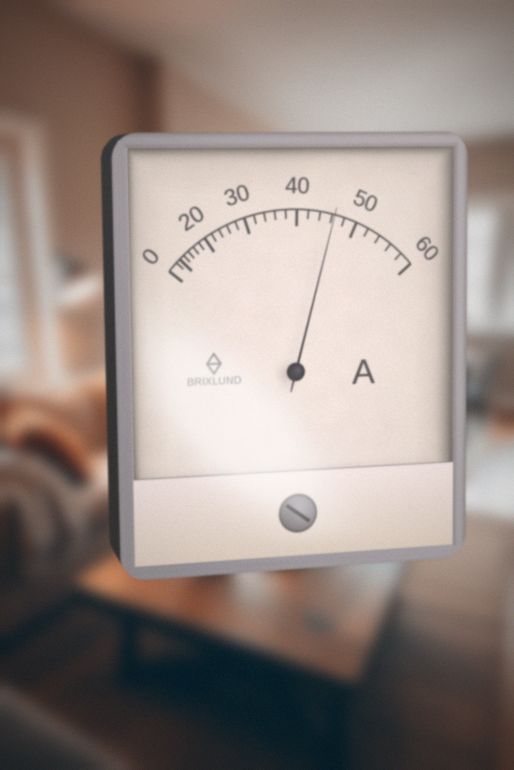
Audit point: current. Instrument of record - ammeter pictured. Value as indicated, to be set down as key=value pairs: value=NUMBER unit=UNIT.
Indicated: value=46 unit=A
